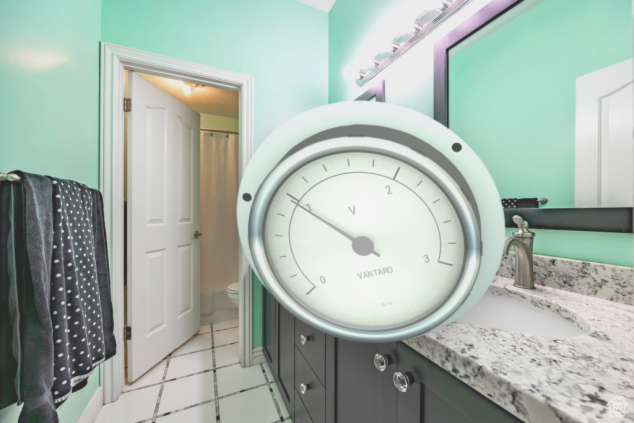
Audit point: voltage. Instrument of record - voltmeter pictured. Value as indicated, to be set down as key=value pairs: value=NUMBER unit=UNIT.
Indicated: value=1 unit=V
